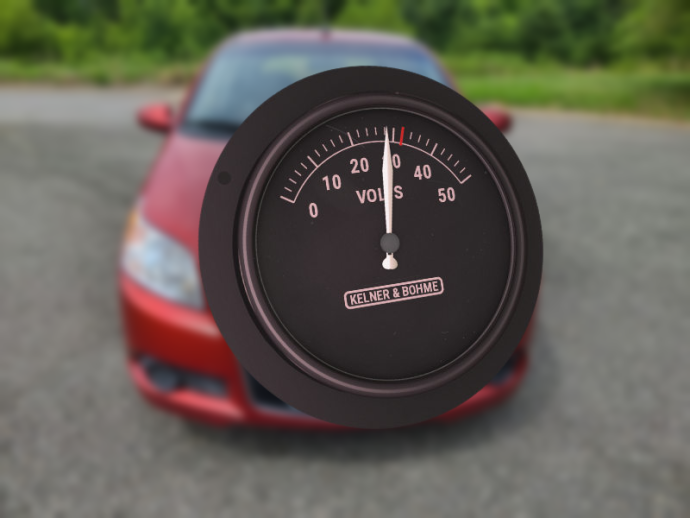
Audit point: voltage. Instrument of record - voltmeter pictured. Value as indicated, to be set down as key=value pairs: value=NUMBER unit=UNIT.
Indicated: value=28 unit=V
